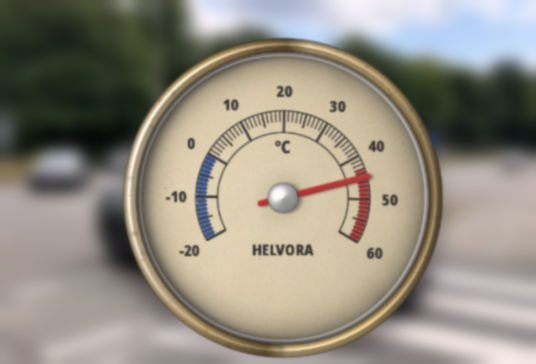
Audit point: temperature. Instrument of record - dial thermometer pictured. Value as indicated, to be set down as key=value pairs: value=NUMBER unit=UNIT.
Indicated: value=45 unit=°C
